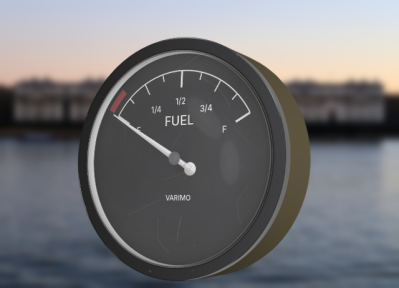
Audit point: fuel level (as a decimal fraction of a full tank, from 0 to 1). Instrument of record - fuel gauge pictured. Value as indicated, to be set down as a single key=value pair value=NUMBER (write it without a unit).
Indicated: value=0
